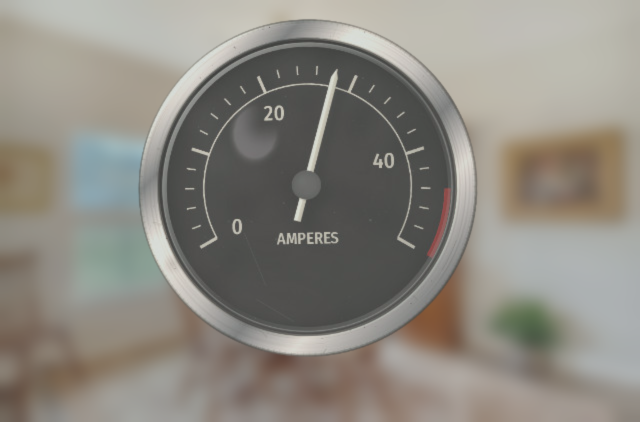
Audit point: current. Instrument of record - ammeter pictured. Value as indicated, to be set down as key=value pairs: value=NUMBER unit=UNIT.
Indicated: value=28 unit=A
